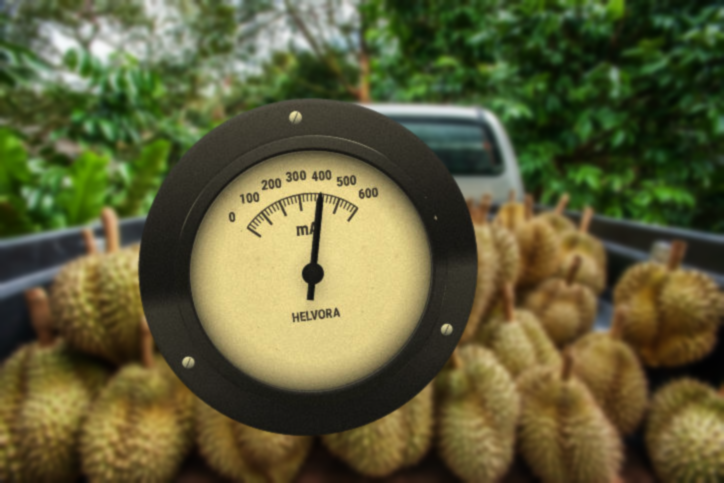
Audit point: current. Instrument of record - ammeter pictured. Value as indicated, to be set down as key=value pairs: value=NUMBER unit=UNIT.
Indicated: value=400 unit=mA
